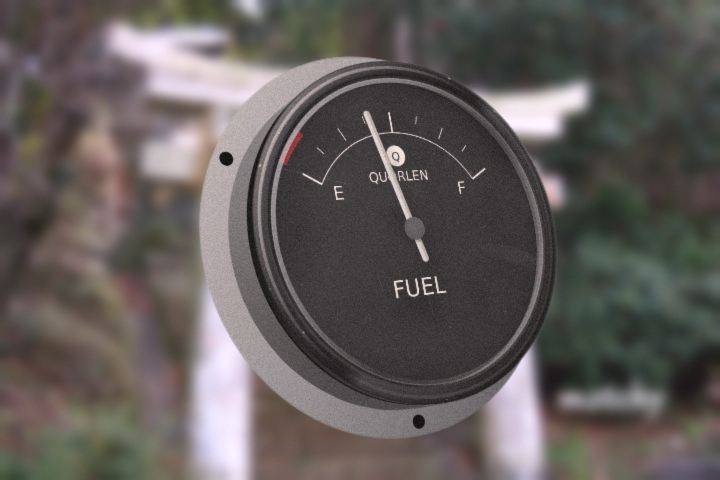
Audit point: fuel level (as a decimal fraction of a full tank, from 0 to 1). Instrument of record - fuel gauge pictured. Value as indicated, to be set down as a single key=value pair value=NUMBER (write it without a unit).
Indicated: value=0.375
